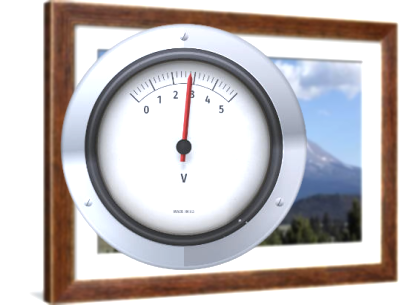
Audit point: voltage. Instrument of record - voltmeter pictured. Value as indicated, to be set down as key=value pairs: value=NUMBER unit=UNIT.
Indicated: value=2.8 unit=V
